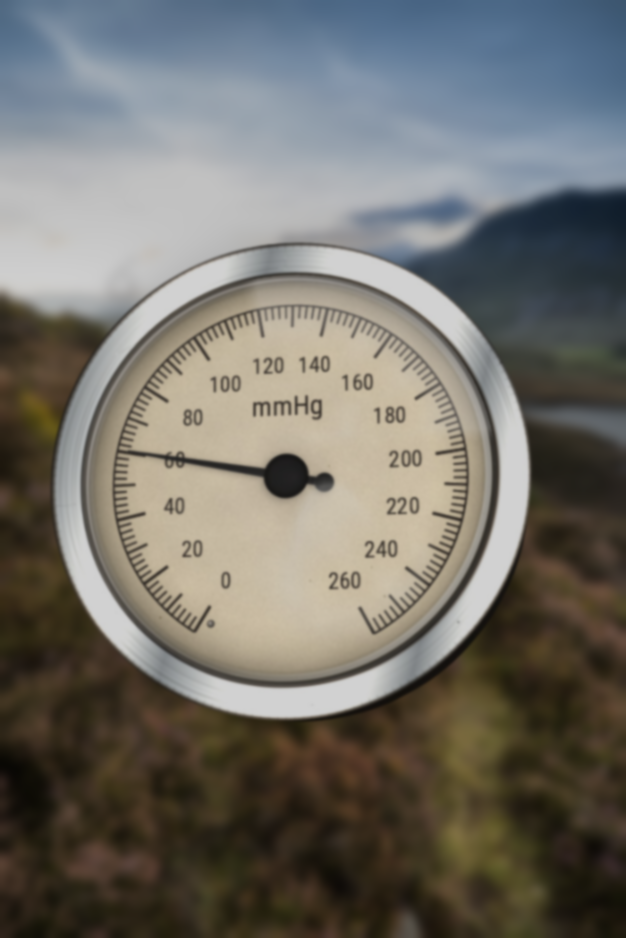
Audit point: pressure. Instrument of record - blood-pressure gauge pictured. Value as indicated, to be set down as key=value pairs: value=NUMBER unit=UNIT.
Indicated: value=60 unit=mmHg
